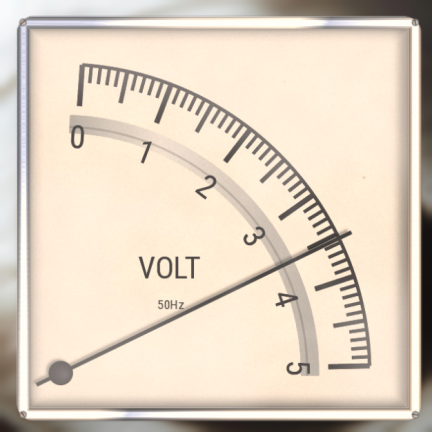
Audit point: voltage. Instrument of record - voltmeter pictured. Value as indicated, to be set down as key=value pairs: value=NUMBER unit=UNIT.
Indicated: value=3.55 unit=V
